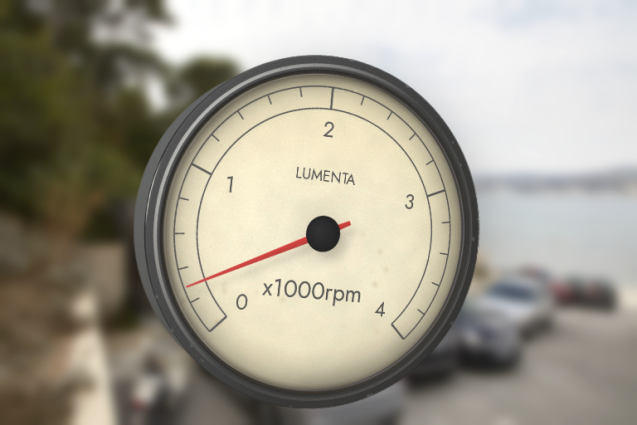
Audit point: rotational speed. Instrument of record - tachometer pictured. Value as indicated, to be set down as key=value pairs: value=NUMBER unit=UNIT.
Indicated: value=300 unit=rpm
